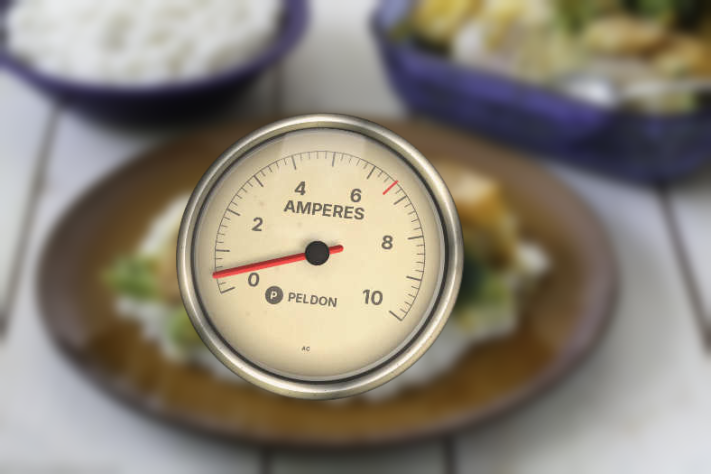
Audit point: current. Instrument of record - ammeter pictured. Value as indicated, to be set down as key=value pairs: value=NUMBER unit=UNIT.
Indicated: value=0.4 unit=A
